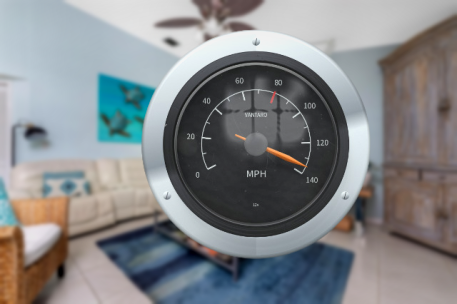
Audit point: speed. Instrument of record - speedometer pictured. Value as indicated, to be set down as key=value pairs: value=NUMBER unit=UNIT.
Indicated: value=135 unit=mph
